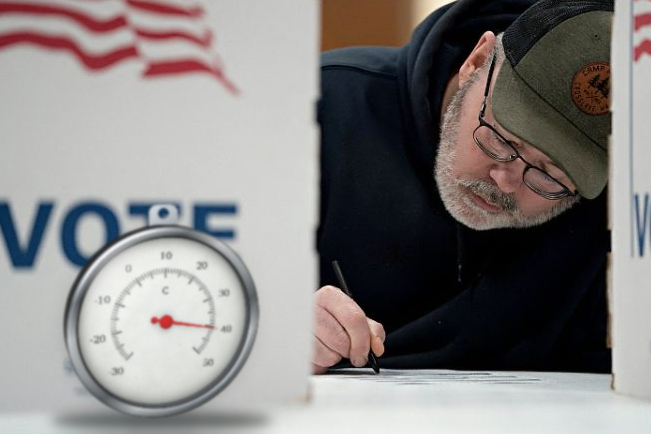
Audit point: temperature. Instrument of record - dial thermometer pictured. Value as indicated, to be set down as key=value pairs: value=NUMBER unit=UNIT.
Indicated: value=40 unit=°C
